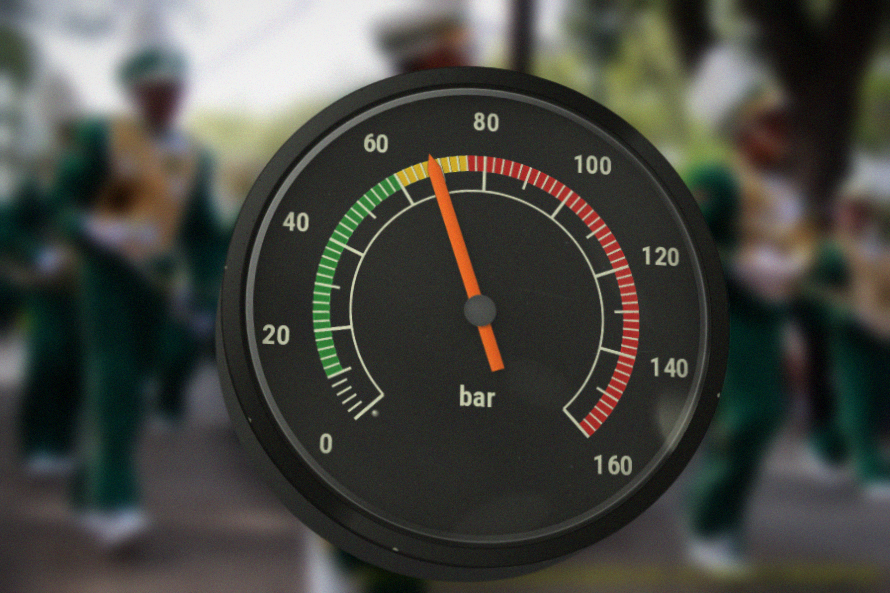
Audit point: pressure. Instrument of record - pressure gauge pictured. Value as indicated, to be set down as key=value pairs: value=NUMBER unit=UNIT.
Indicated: value=68 unit=bar
